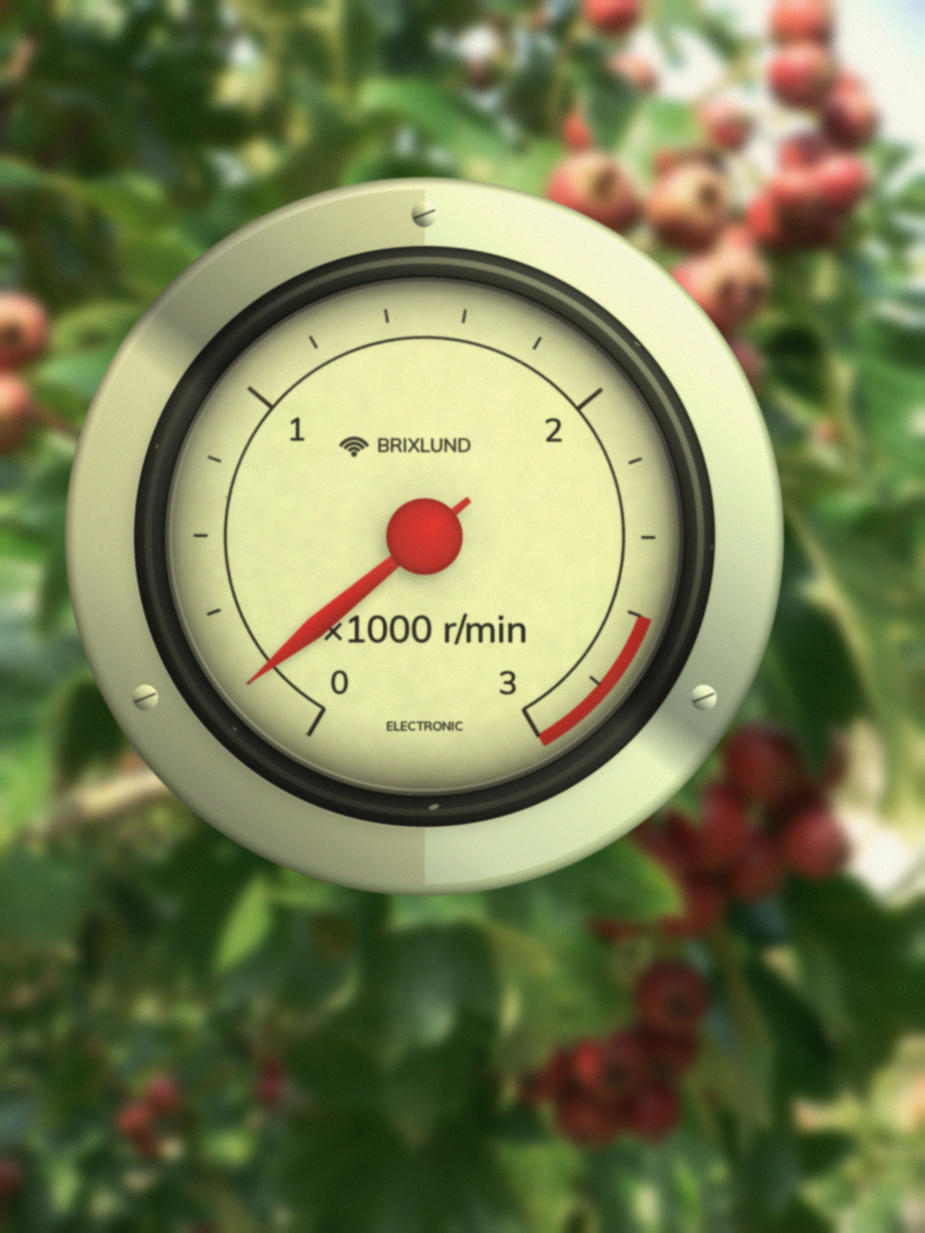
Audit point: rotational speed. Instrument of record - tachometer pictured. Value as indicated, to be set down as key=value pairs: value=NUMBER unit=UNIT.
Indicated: value=200 unit=rpm
